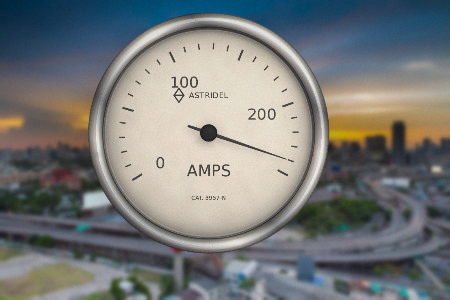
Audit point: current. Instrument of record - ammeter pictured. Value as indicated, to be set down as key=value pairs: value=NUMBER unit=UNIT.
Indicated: value=240 unit=A
